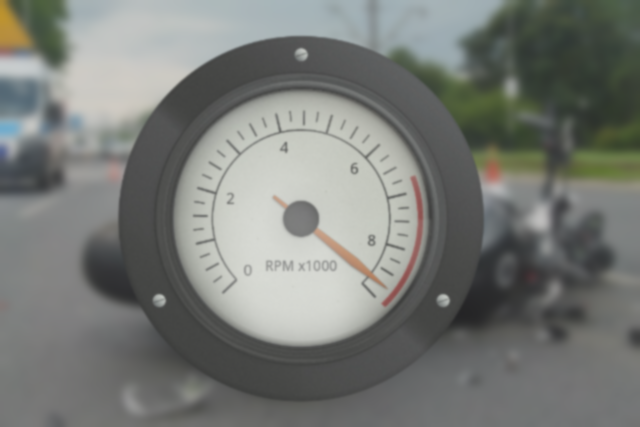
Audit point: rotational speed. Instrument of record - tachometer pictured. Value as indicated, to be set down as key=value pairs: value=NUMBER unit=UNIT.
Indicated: value=8750 unit=rpm
